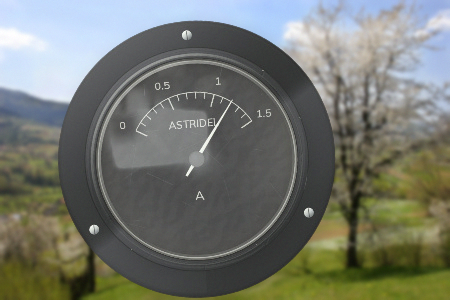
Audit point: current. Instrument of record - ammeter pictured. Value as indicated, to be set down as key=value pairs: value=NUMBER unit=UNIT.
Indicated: value=1.2 unit=A
